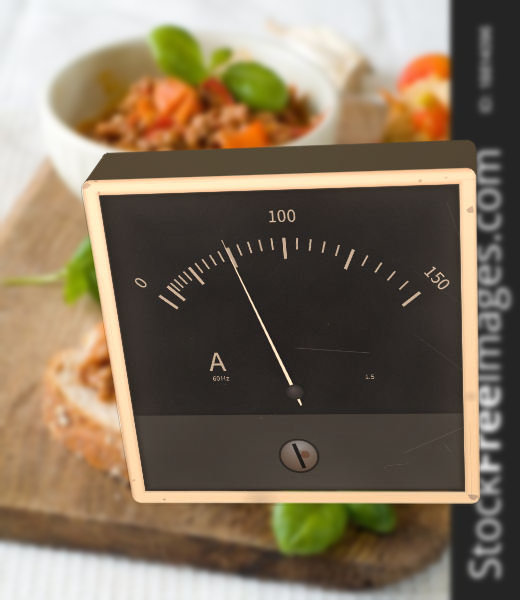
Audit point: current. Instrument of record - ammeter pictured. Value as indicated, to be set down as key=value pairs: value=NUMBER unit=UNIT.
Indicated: value=75 unit=A
